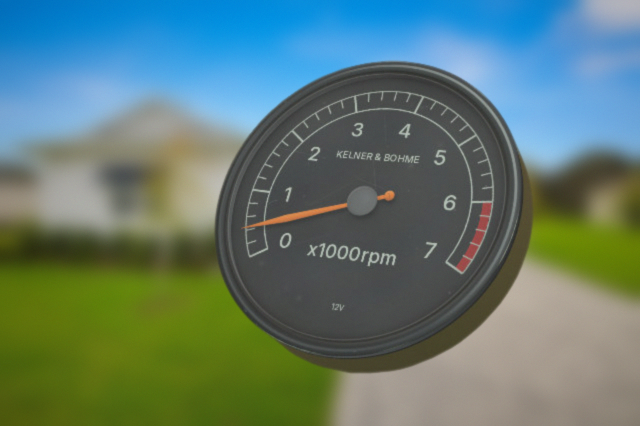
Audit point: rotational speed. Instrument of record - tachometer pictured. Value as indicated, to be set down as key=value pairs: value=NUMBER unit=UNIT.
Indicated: value=400 unit=rpm
